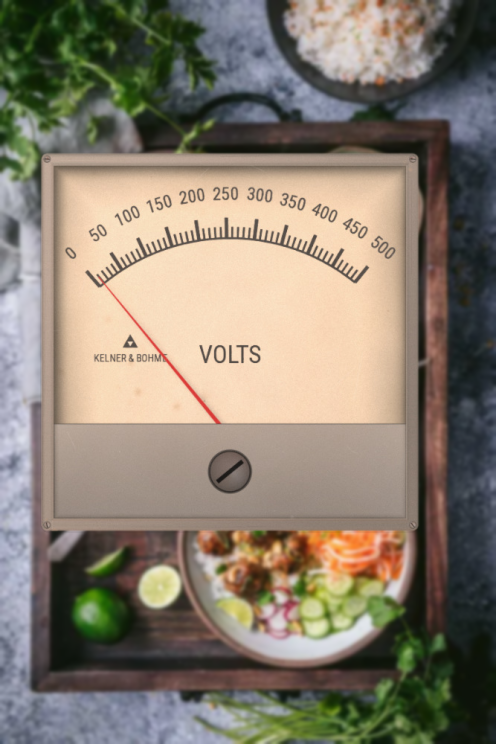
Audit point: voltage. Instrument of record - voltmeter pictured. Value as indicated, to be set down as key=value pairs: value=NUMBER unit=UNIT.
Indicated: value=10 unit=V
